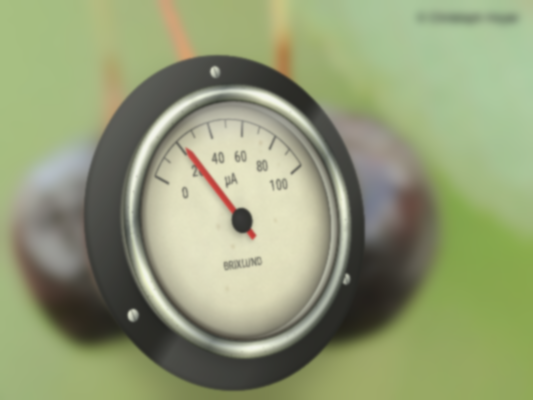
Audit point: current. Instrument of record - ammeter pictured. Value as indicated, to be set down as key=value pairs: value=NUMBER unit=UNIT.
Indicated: value=20 unit=µA
